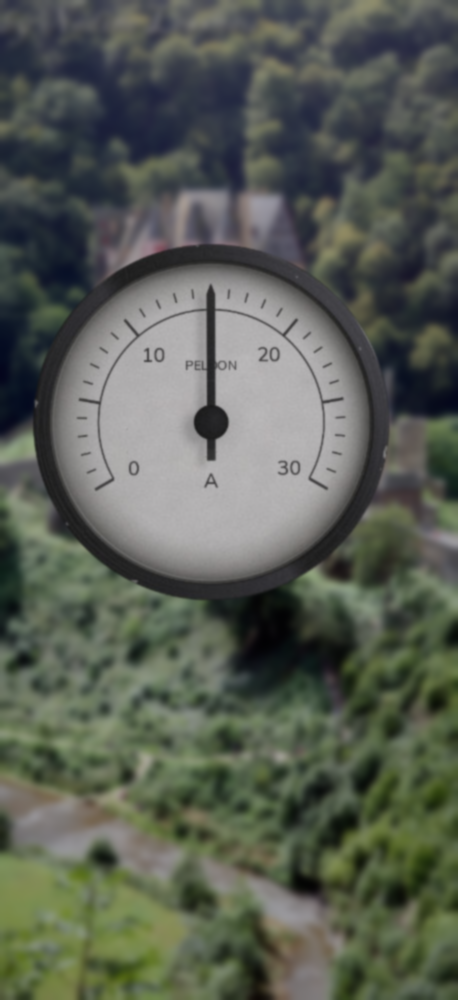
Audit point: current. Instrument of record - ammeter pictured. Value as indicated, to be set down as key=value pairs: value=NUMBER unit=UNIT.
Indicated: value=15 unit=A
